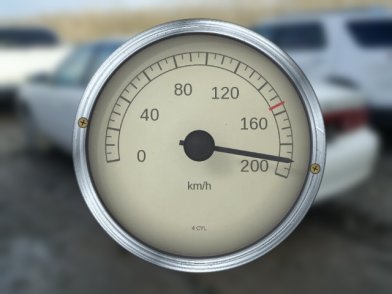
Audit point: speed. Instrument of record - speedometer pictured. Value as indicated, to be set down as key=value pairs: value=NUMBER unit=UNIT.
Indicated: value=190 unit=km/h
